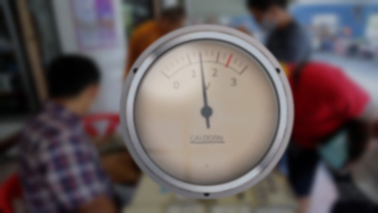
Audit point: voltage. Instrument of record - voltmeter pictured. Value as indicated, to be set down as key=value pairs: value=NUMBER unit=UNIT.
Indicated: value=1.4 unit=V
